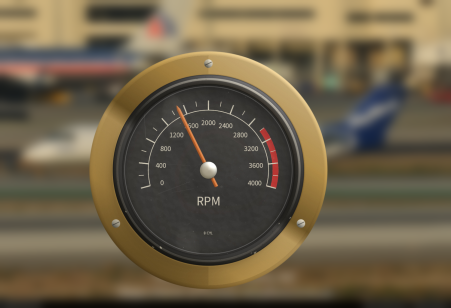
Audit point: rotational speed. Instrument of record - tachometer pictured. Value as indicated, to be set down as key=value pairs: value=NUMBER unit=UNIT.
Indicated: value=1500 unit=rpm
